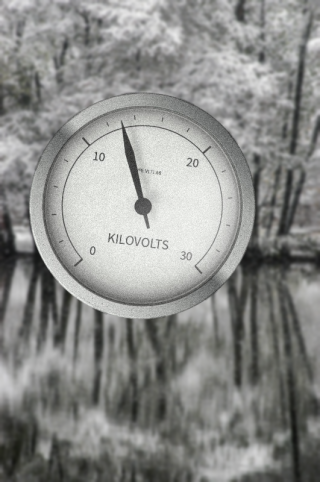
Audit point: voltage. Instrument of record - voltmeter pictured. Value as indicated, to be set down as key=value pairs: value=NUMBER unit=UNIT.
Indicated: value=13 unit=kV
